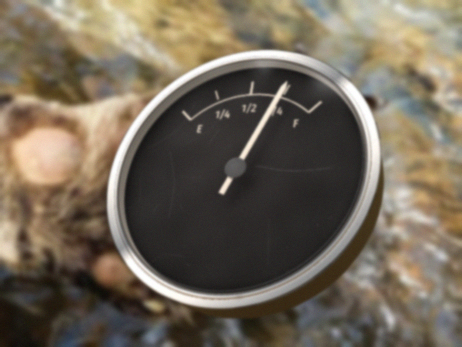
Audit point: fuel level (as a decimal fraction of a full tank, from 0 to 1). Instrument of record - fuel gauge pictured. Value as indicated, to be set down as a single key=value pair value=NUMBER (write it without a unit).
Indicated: value=0.75
